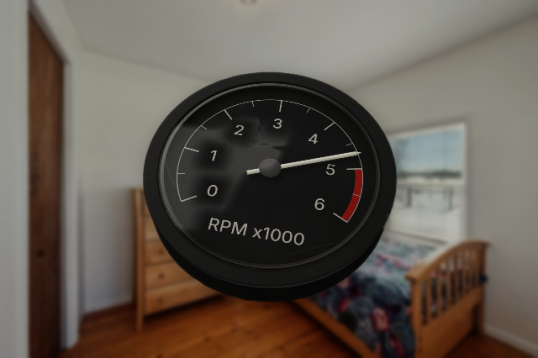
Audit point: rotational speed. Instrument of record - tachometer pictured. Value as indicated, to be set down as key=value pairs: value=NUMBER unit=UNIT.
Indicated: value=4750 unit=rpm
